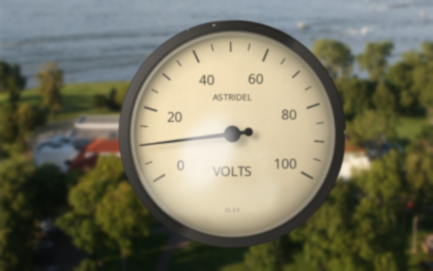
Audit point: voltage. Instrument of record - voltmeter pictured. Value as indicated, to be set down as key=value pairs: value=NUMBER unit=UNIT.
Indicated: value=10 unit=V
